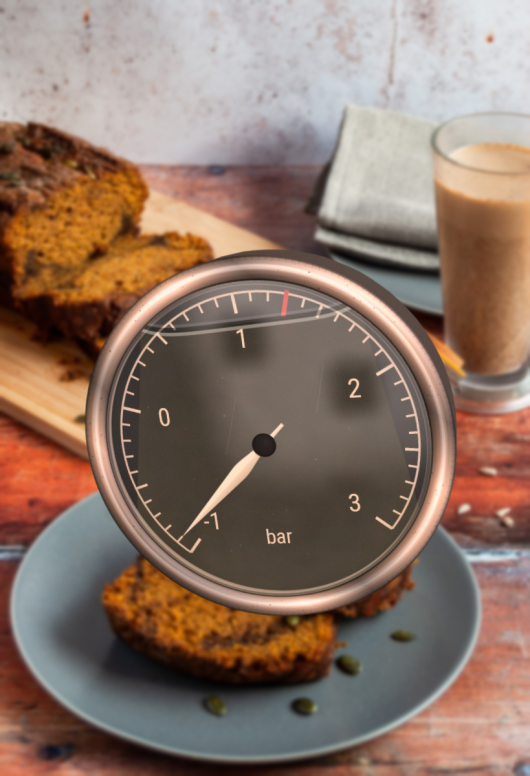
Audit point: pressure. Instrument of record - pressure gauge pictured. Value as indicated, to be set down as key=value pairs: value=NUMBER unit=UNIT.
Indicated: value=-0.9 unit=bar
